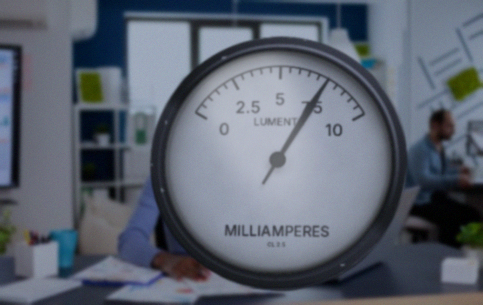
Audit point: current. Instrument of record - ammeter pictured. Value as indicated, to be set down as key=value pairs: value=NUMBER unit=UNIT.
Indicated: value=7.5 unit=mA
